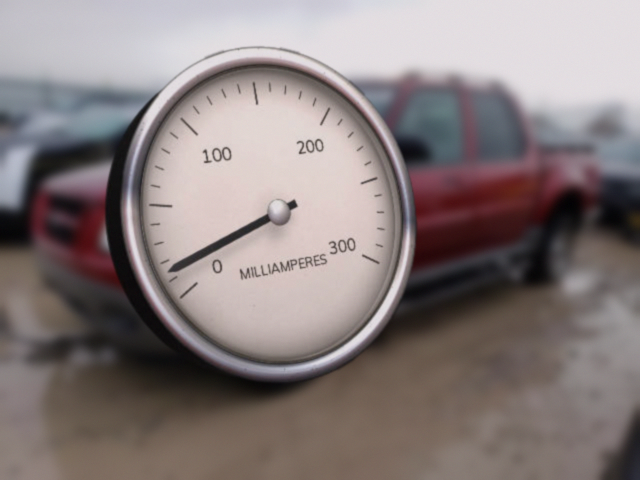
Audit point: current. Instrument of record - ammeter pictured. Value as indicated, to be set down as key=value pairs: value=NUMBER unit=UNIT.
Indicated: value=15 unit=mA
